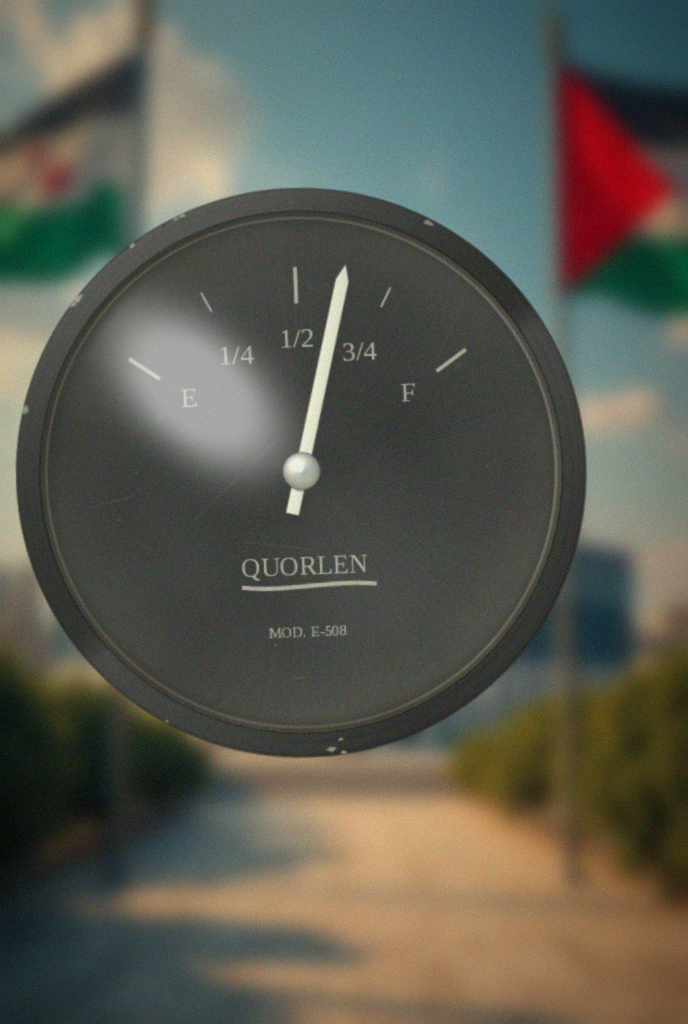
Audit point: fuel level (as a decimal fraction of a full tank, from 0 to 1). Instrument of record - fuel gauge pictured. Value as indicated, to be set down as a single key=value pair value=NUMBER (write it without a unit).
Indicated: value=0.625
